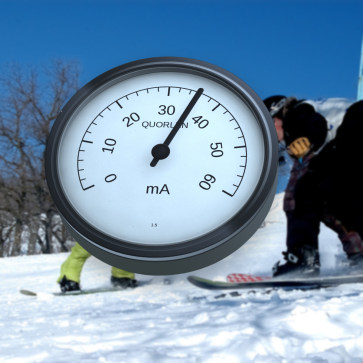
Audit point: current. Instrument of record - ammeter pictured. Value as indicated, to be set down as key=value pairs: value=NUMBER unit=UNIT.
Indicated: value=36 unit=mA
